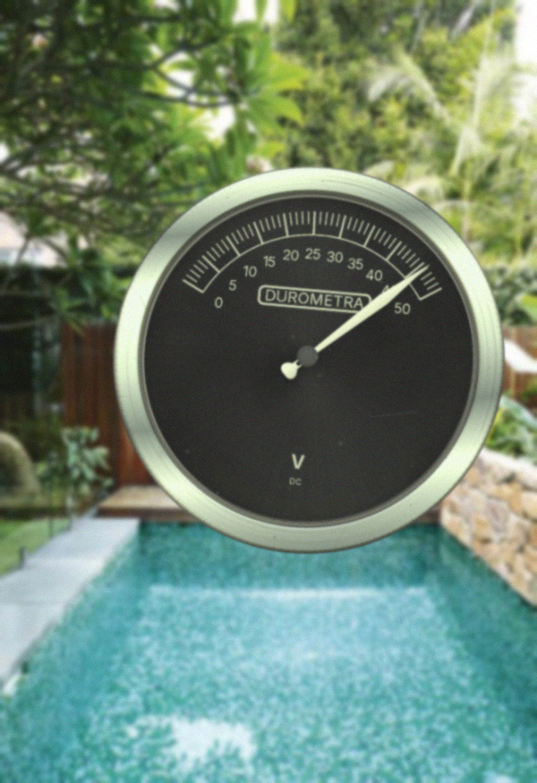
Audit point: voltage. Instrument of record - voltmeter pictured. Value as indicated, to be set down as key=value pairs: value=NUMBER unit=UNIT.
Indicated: value=46 unit=V
